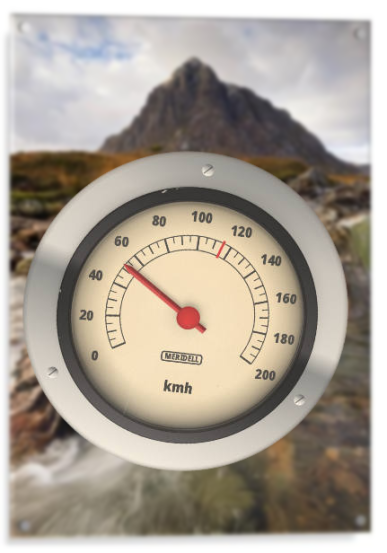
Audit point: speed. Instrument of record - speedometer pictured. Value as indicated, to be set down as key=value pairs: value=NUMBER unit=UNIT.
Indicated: value=52.5 unit=km/h
